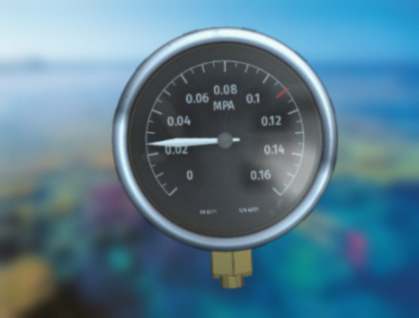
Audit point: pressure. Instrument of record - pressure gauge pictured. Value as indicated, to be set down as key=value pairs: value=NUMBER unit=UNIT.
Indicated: value=0.025 unit=MPa
